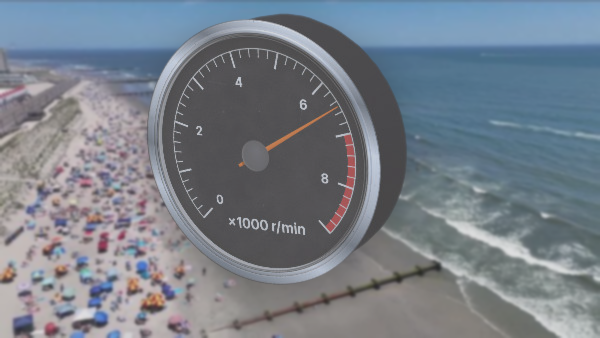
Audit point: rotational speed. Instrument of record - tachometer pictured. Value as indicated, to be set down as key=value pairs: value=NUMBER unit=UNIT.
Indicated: value=6500 unit=rpm
